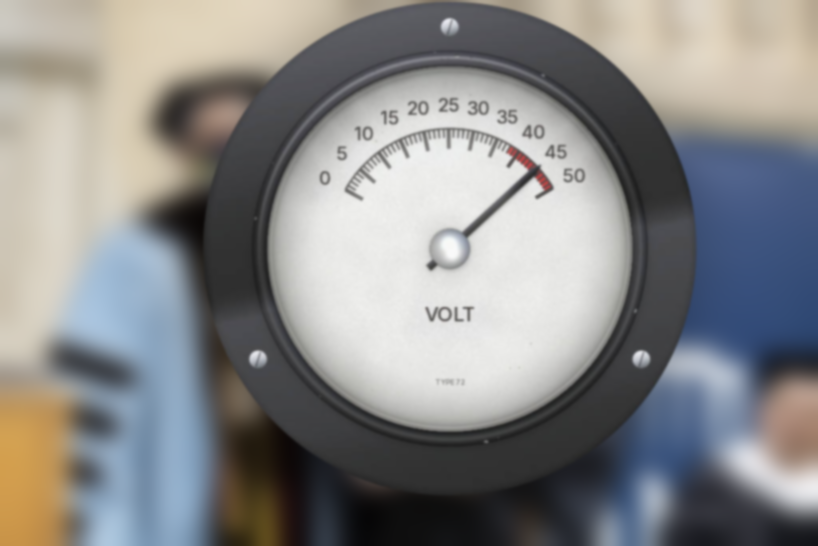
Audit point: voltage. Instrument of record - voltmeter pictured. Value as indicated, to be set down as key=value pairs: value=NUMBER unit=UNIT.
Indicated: value=45 unit=V
